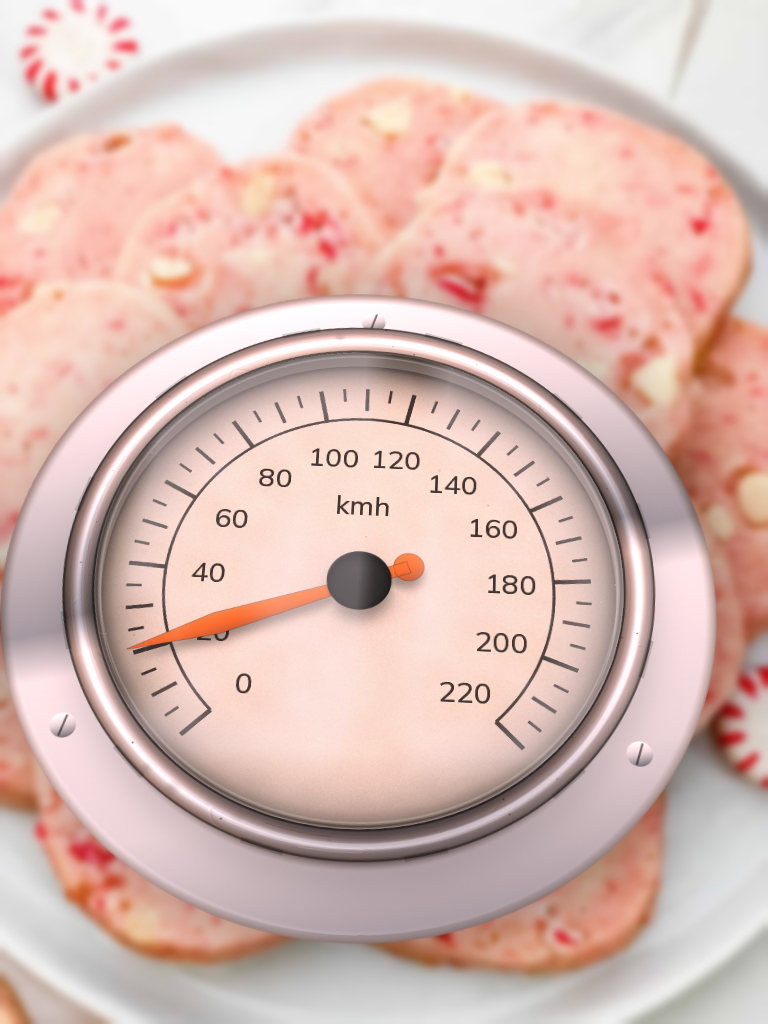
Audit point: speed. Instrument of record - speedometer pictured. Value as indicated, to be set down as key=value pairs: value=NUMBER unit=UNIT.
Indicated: value=20 unit=km/h
